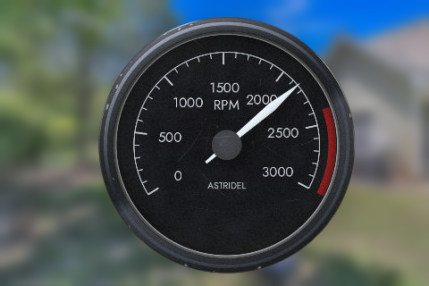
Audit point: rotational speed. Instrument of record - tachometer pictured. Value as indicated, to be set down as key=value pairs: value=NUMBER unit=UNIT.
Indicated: value=2150 unit=rpm
